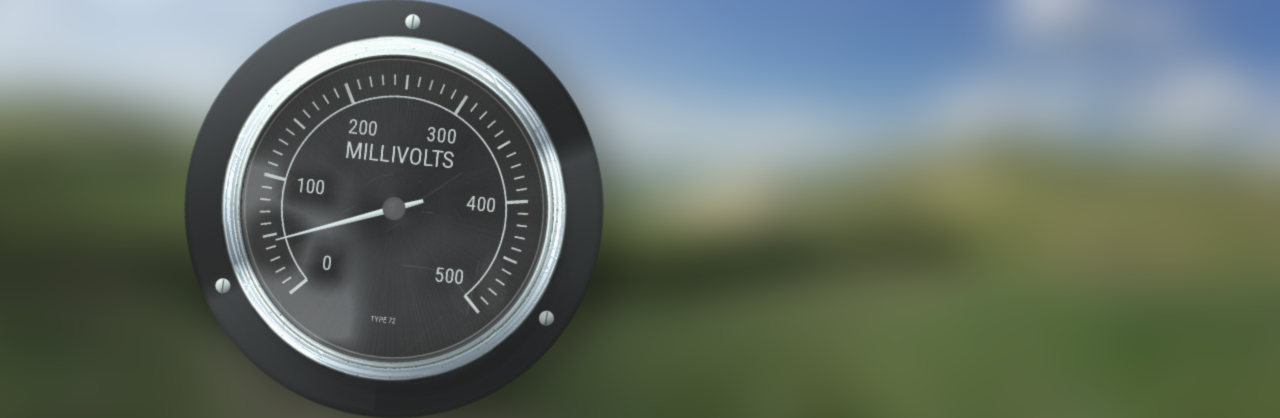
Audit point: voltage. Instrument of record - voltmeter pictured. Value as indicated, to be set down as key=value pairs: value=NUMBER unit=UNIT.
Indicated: value=45 unit=mV
